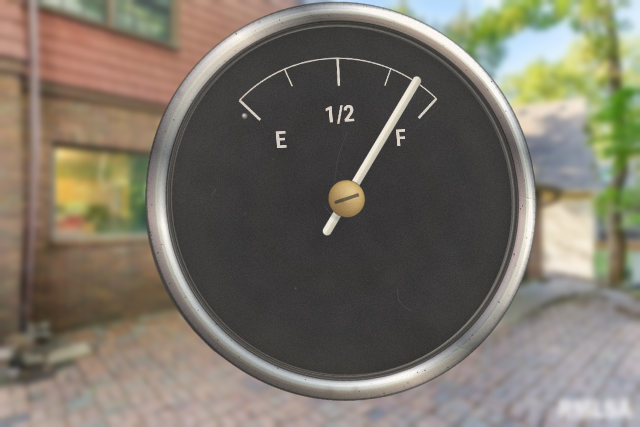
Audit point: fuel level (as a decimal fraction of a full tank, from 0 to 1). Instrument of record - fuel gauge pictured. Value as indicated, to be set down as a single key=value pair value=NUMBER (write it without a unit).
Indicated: value=0.875
